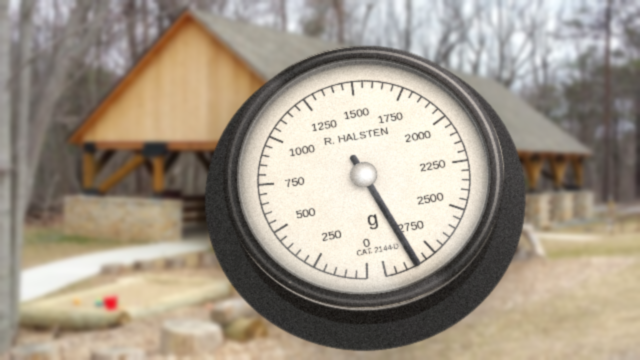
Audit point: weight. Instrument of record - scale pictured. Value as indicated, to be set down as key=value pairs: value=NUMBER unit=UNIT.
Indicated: value=2850 unit=g
